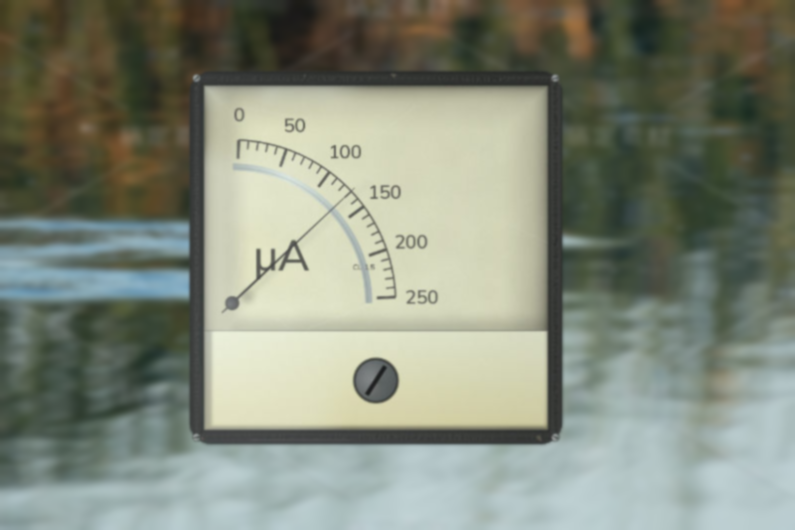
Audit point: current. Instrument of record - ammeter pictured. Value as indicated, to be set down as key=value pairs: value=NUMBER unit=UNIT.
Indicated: value=130 unit=µA
